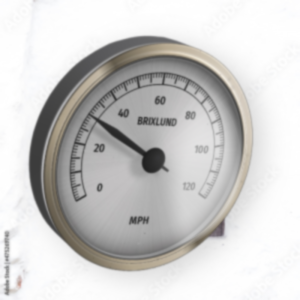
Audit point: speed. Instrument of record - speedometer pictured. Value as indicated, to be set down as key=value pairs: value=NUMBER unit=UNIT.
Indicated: value=30 unit=mph
